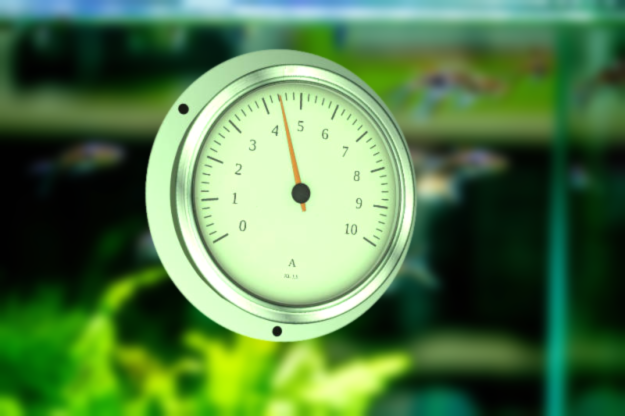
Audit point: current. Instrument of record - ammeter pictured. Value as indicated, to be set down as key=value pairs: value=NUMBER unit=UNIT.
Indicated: value=4.4 unit=A
